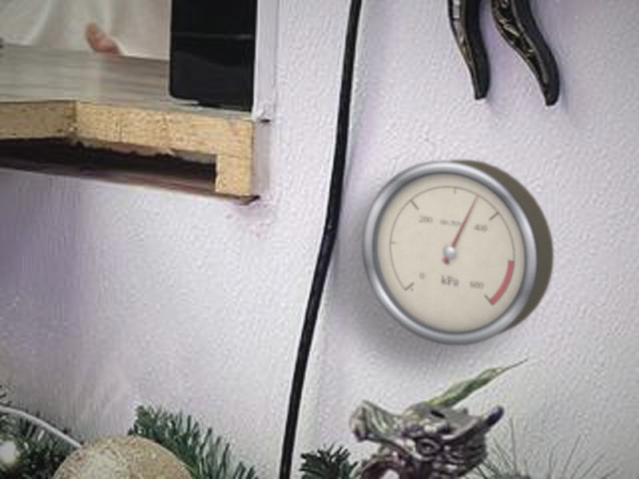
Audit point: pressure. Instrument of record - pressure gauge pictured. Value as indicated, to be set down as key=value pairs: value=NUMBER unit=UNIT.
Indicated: value=350 unit=kPa
